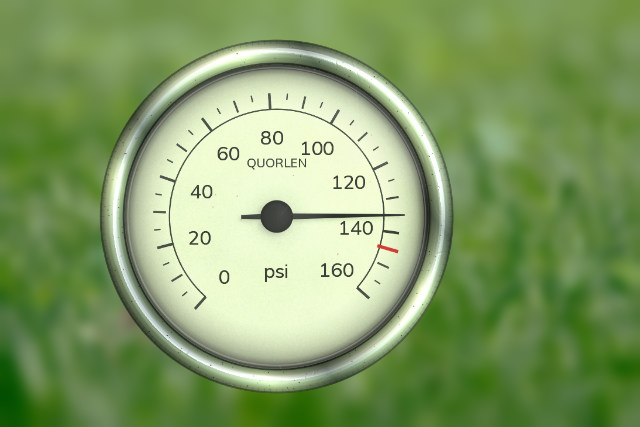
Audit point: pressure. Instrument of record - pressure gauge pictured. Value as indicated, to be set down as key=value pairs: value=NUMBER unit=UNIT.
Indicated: value=135 unit=psi
